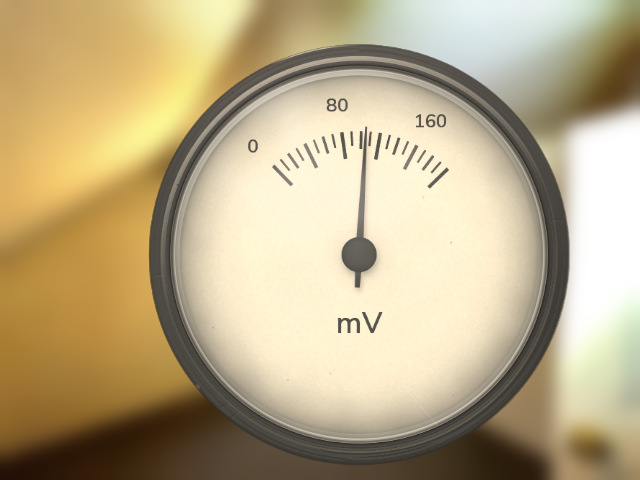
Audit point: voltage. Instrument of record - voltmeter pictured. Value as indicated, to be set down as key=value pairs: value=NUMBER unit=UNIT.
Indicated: value=105 unit=mV
